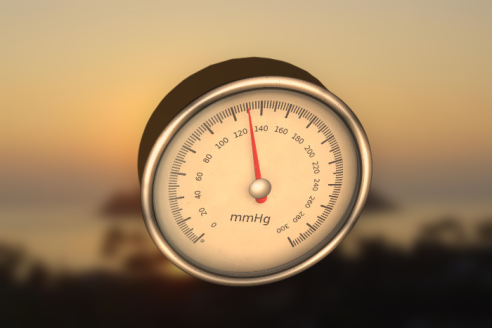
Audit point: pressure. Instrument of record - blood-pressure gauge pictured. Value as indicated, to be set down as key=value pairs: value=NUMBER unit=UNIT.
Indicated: value=130 unit=mmHg
